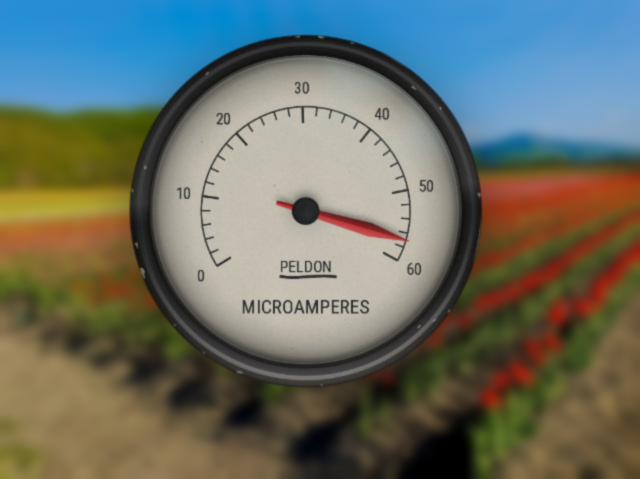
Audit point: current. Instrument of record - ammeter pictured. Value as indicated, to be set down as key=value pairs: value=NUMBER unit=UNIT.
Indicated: value=57 unit=µA
